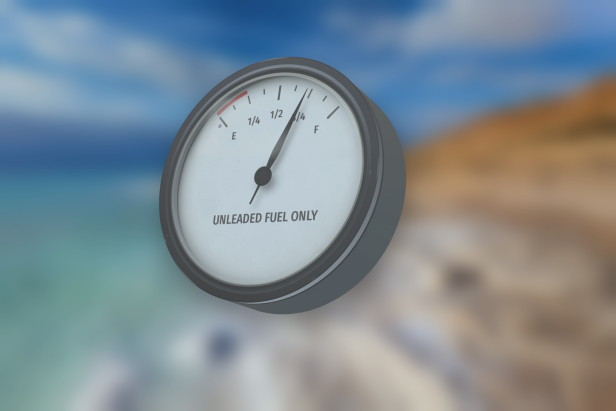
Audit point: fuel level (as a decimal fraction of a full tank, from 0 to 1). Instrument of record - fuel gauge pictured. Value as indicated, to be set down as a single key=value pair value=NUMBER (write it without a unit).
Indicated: value=0.75
